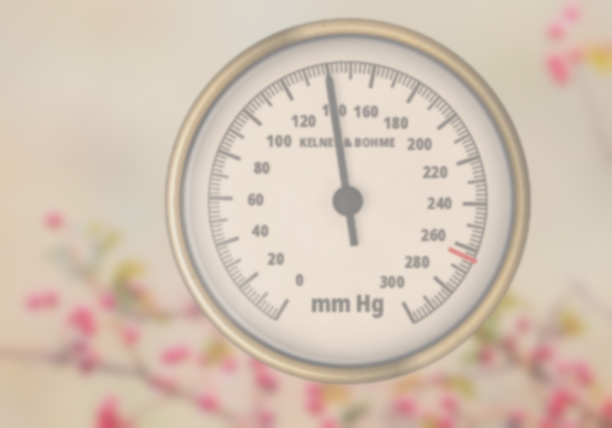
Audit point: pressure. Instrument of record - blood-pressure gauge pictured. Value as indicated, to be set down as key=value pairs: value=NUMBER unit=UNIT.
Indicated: value=140 unit=mmHg
